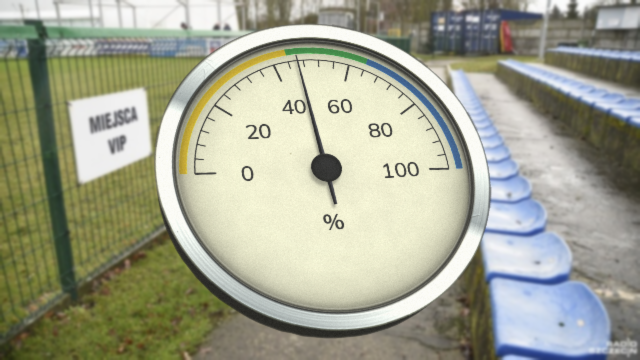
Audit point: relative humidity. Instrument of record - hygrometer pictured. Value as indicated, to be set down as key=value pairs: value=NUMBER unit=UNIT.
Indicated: value=46 unit=%
